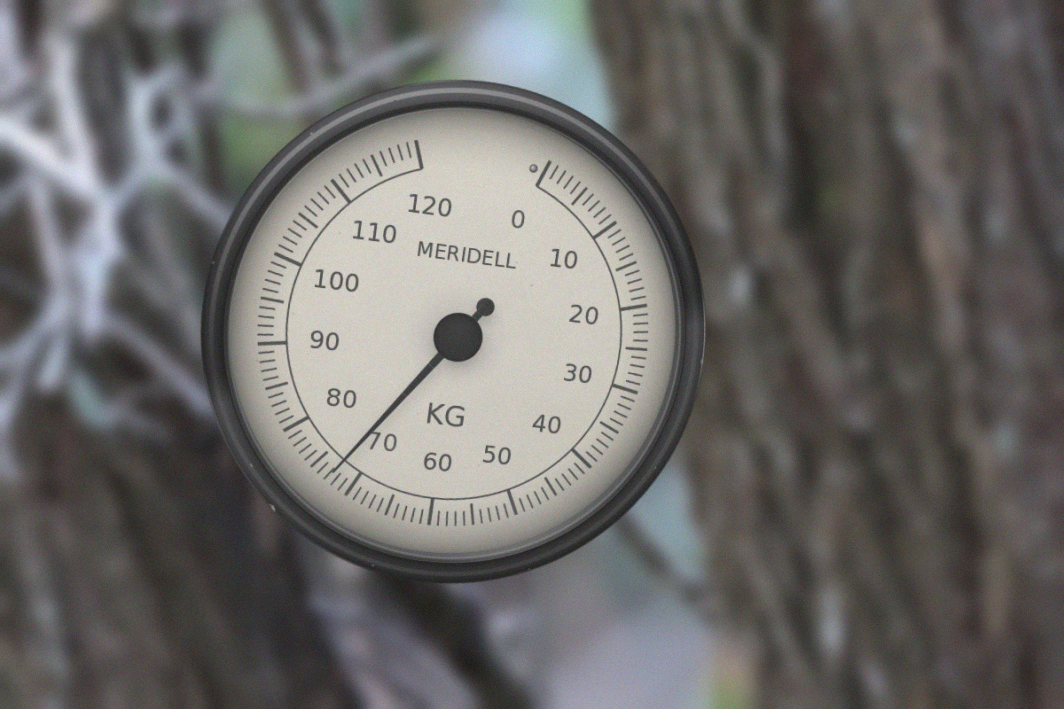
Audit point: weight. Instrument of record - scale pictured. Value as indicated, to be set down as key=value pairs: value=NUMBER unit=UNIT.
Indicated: value=73 unit=kg
